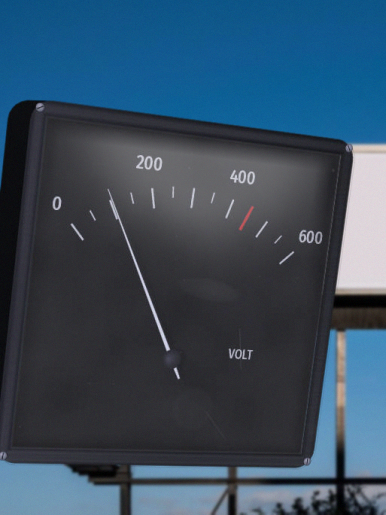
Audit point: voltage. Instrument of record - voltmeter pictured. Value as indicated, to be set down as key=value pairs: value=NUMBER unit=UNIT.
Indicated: value=100 unit=V
